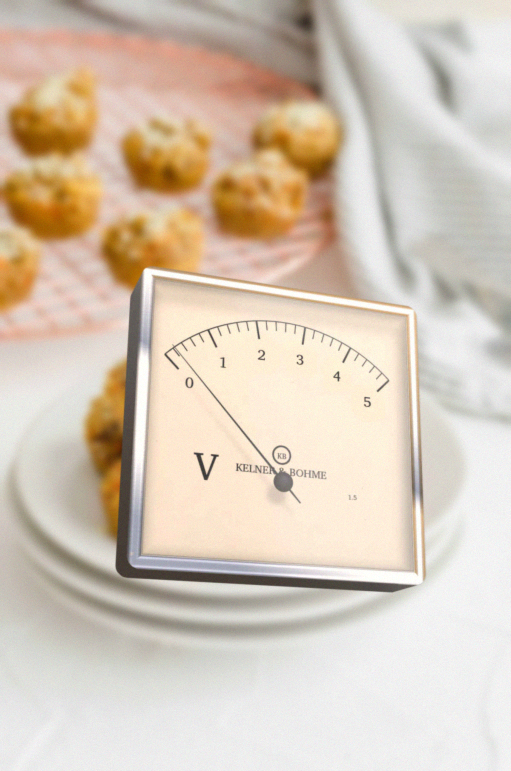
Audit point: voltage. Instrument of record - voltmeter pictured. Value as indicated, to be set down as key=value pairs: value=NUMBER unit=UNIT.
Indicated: value=0.2 unit=V
